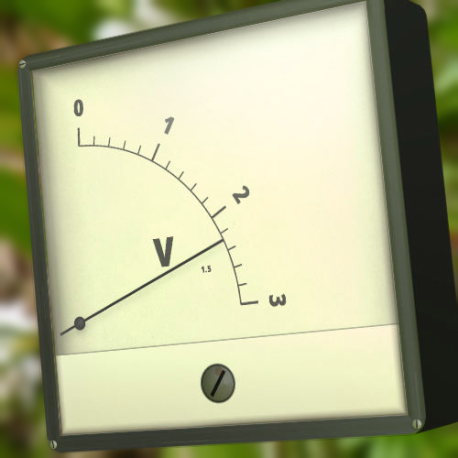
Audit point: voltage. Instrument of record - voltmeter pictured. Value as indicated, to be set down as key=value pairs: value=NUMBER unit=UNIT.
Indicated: value=2.3 unit=V
